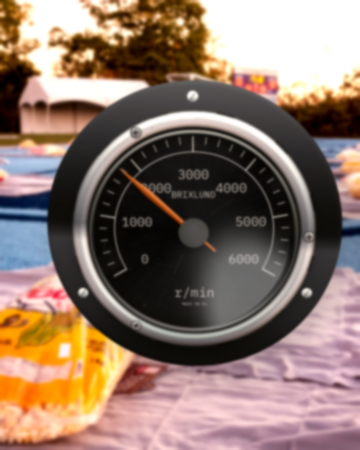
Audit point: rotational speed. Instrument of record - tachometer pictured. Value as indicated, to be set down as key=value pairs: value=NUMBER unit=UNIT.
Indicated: value=1800 unit=rpm
